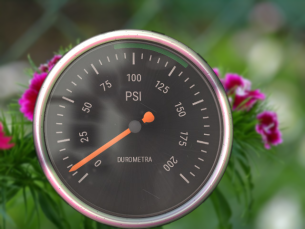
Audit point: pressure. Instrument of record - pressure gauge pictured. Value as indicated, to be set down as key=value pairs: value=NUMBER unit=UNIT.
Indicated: value=7.5 unit=psi
